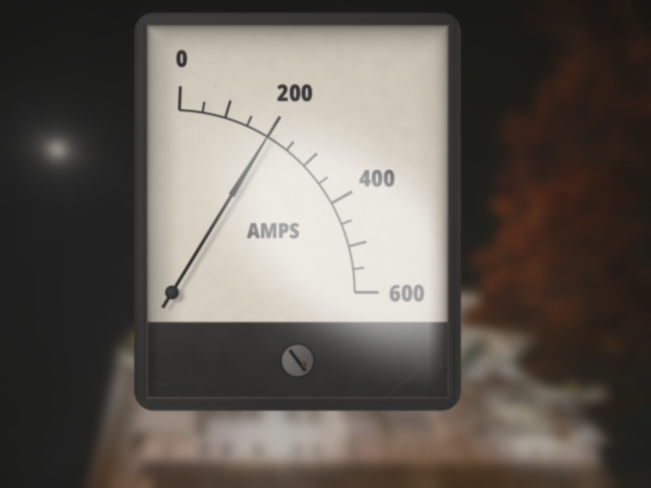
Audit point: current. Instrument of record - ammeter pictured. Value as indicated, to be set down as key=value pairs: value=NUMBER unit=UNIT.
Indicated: value=200 unit=A
